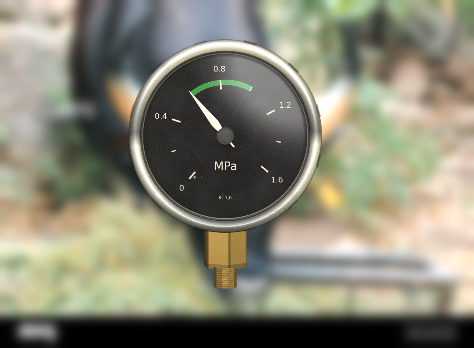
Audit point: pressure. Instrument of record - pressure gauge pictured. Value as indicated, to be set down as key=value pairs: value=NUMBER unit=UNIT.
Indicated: value=0.6 unit=MPa
